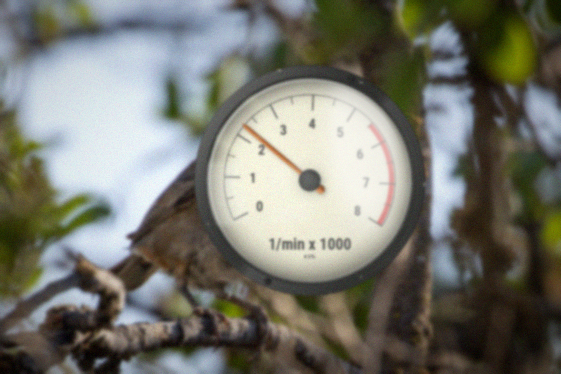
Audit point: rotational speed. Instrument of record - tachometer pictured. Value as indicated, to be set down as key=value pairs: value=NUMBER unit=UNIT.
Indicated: value=2250 unit=rpm
